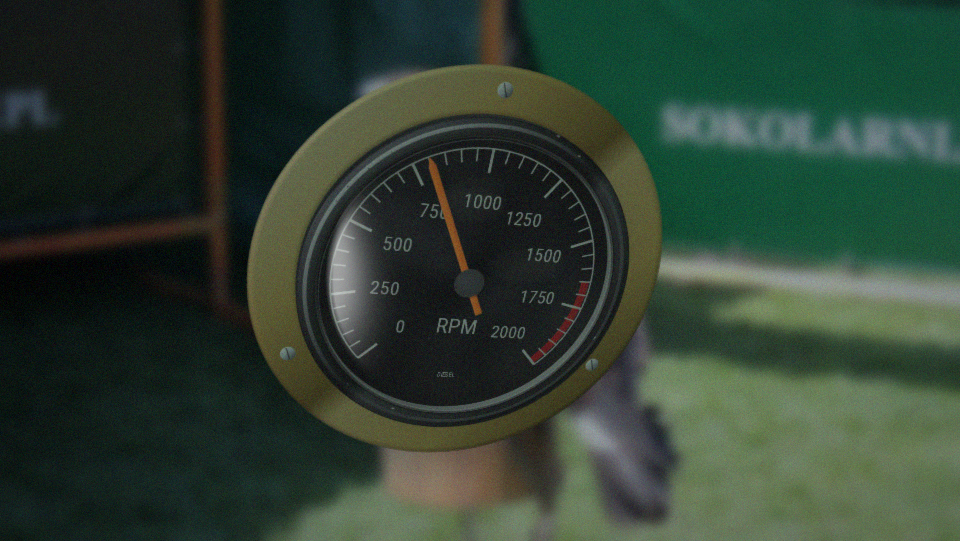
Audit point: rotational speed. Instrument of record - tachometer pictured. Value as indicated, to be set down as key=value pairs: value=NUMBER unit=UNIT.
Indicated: value=800 unit=rpm
